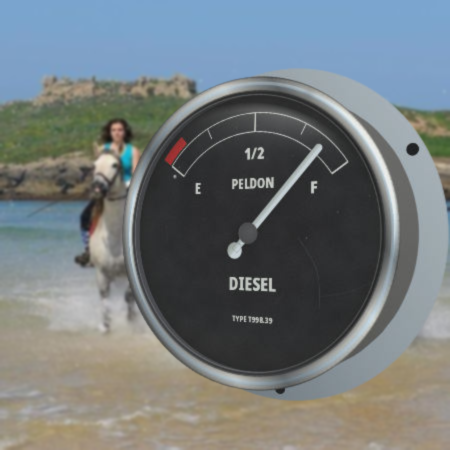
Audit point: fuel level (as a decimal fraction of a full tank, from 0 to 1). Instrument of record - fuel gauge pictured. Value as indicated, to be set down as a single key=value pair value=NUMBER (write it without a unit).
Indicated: value=0.875
